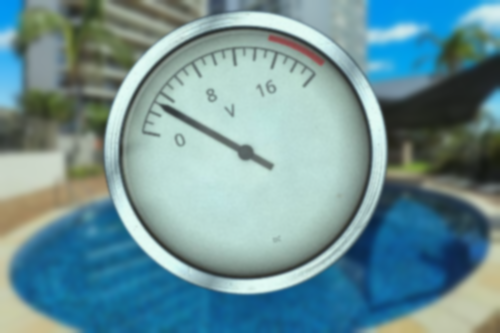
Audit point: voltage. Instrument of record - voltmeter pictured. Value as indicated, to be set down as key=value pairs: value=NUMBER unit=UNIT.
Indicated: value=3 unit=V
